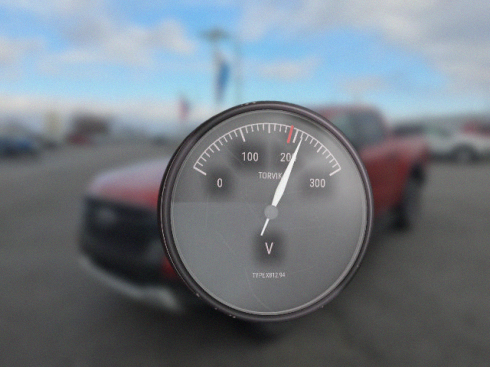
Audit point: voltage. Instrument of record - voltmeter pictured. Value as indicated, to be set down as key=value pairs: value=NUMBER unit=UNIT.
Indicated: value=210 unit=V
